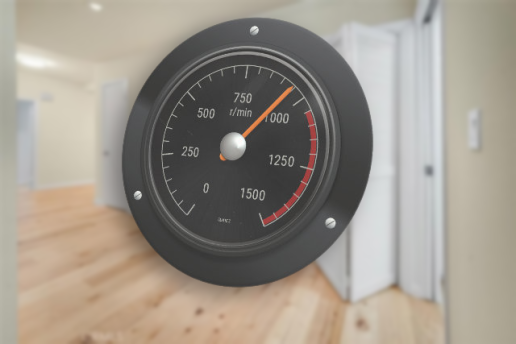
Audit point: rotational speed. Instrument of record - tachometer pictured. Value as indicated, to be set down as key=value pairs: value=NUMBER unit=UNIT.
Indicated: value=950 unit=rpm
